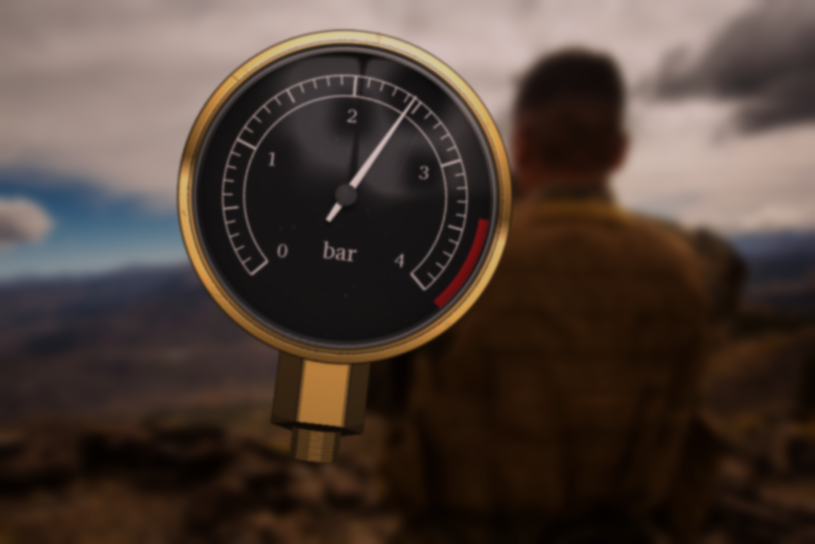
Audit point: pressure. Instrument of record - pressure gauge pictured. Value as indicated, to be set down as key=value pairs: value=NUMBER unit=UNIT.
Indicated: value=2.45 unit=bar
